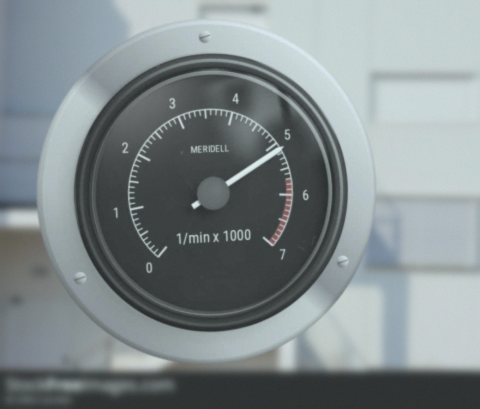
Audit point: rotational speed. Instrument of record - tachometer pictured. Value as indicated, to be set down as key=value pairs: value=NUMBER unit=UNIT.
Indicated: value=5100 unit=rpm
